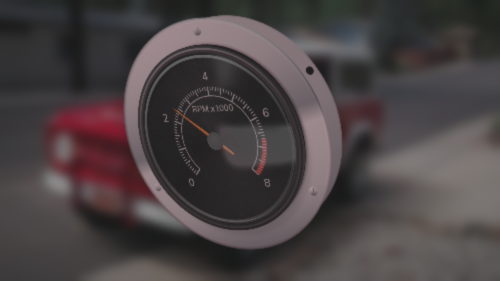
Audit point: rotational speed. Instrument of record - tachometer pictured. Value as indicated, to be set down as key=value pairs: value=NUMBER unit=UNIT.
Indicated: value=2500 unit=rpm
